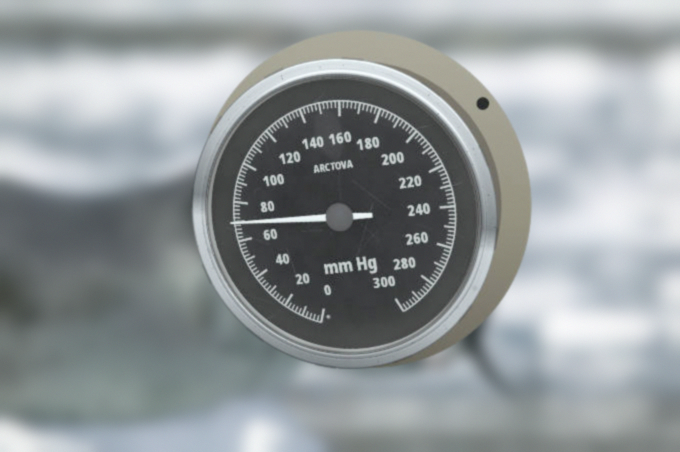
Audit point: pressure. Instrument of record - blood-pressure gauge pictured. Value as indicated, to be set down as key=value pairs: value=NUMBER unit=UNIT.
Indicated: value=70 unit=mmHg
